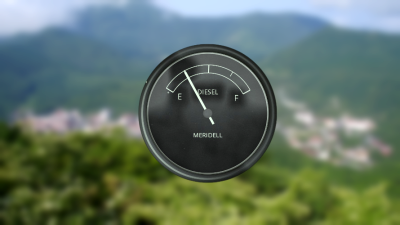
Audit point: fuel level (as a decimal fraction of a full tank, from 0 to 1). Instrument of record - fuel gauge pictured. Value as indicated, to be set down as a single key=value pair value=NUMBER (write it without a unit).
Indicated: value=0.25
